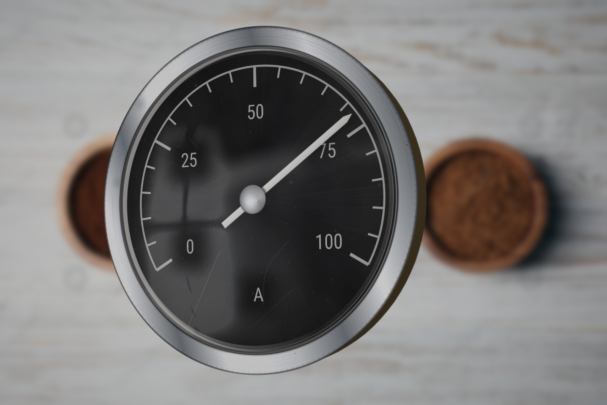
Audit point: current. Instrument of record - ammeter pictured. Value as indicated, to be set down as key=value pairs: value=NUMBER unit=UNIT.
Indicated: value=72.5 unit=A
